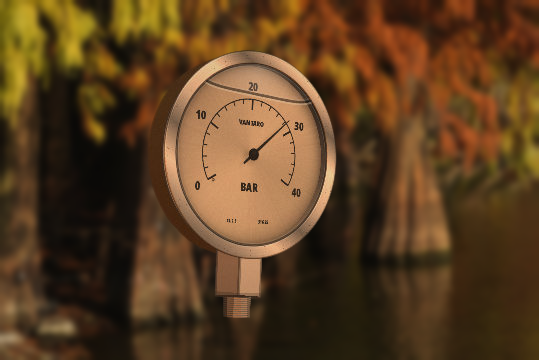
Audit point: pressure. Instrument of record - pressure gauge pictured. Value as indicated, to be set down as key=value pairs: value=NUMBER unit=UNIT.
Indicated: value=28 unit=bar
